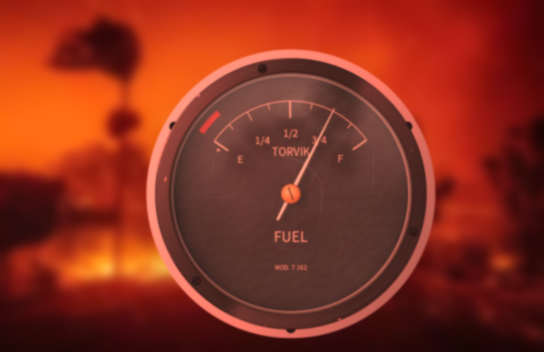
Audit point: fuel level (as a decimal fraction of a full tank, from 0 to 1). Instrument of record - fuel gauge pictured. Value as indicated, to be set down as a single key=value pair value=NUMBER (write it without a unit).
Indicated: value=0.75
